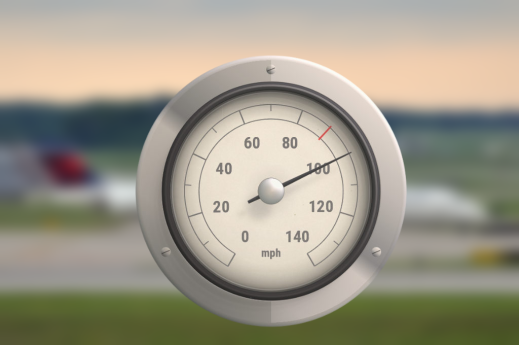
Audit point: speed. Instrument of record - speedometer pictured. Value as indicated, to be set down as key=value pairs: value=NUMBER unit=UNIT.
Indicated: value=100 unit=mph
